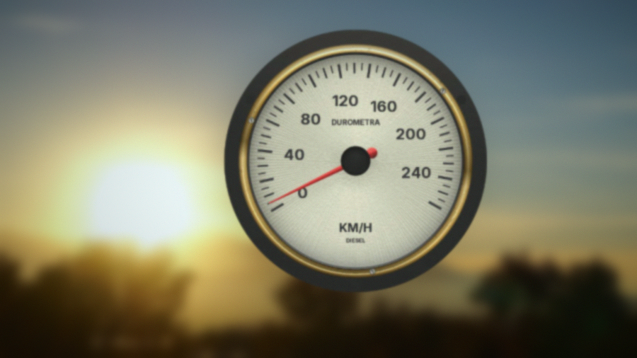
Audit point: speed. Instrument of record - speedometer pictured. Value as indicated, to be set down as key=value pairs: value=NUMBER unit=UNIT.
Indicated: value=5 unit=km/h
